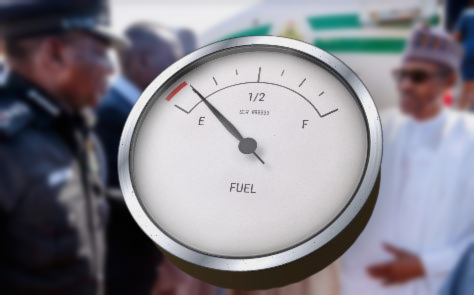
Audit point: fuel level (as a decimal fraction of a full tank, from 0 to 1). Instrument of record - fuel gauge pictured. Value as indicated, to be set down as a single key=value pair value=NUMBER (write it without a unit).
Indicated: value=0.125
